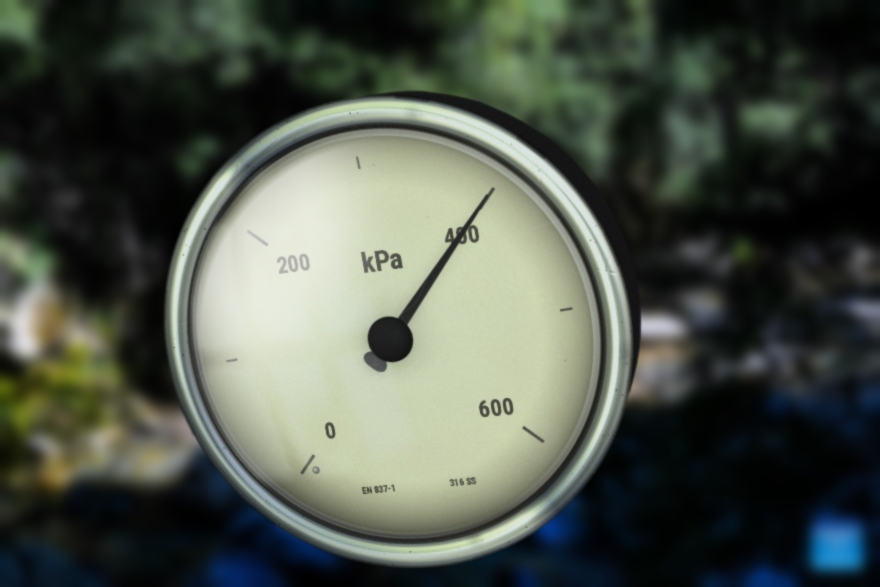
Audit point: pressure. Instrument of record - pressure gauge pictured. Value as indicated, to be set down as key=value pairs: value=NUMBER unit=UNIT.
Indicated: value=400 unit=kPa
